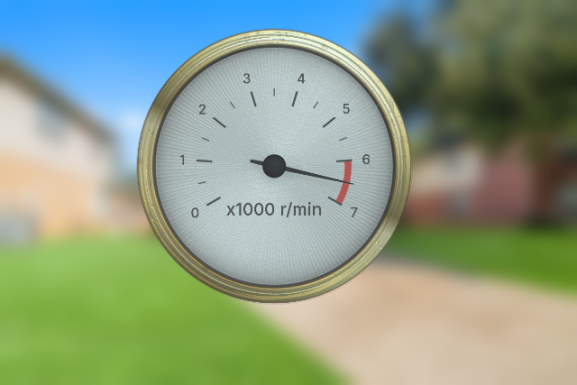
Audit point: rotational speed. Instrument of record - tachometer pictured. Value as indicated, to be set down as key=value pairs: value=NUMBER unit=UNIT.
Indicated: value=6500 unit=rpm
